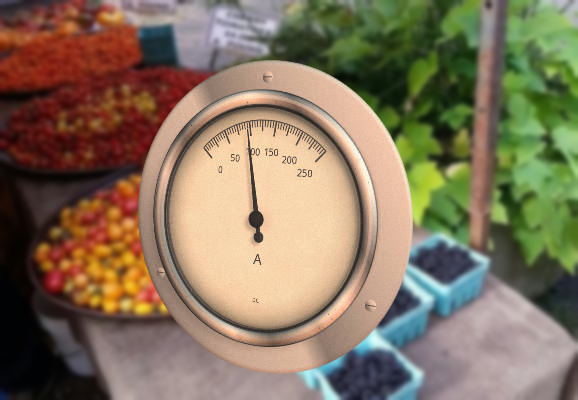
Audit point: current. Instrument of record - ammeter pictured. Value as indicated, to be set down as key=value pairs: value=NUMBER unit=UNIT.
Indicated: value=100 unit=A
